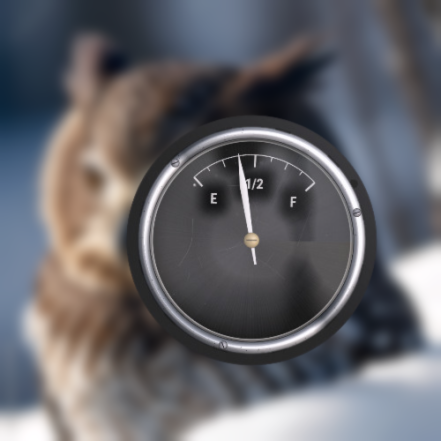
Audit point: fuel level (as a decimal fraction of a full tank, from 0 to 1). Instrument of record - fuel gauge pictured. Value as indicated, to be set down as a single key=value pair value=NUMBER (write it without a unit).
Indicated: value=0.375
